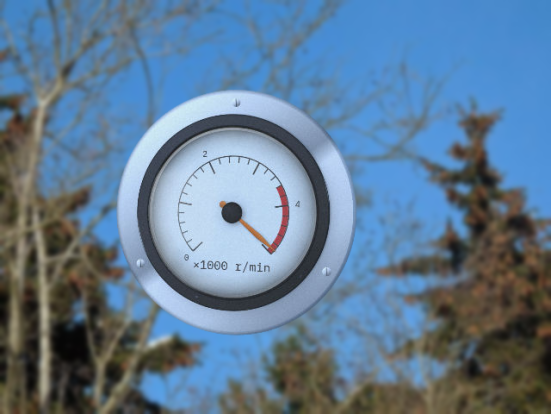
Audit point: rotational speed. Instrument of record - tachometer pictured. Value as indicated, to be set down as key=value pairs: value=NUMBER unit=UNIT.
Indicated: value=4900 unit=rpm
